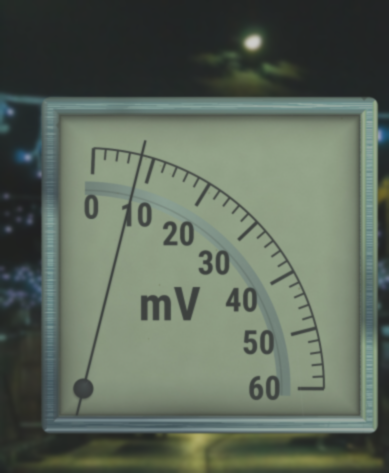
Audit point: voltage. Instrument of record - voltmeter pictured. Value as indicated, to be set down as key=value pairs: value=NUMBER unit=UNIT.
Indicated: value=8 unit=mV
